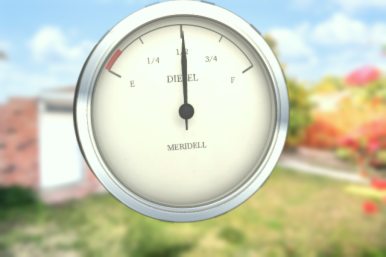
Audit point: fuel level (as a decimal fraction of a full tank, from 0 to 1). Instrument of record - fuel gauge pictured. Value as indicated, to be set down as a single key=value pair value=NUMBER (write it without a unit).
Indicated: value=0.5
